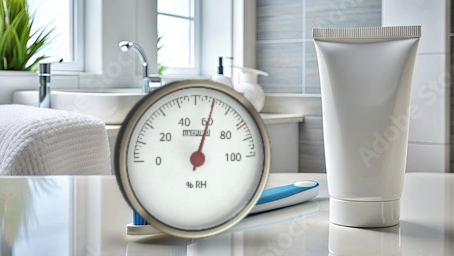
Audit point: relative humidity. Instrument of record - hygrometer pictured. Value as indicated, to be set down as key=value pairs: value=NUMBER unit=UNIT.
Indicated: value=60 unit=%
